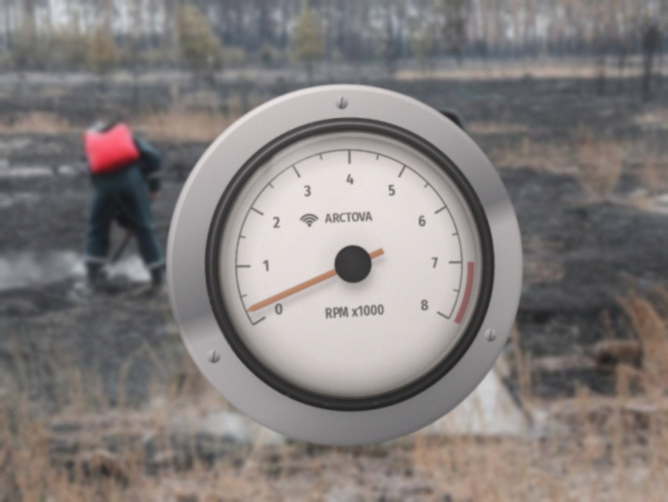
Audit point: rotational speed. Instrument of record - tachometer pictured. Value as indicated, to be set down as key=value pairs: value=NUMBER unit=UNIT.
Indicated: value=250 unit=rpm
